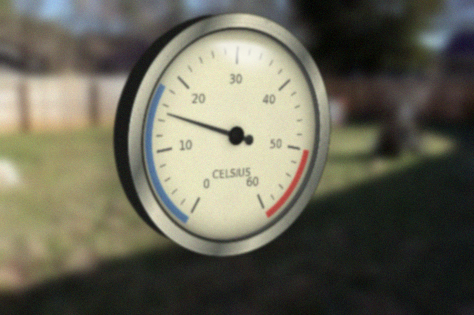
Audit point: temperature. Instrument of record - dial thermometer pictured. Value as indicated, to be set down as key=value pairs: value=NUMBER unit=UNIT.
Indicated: value=15 unit=°C
